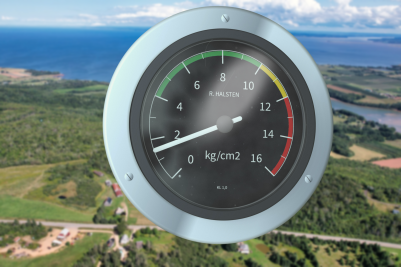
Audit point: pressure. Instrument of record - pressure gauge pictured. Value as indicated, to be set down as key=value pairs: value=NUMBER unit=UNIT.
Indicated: value=1.5 unit=kg/cm²
